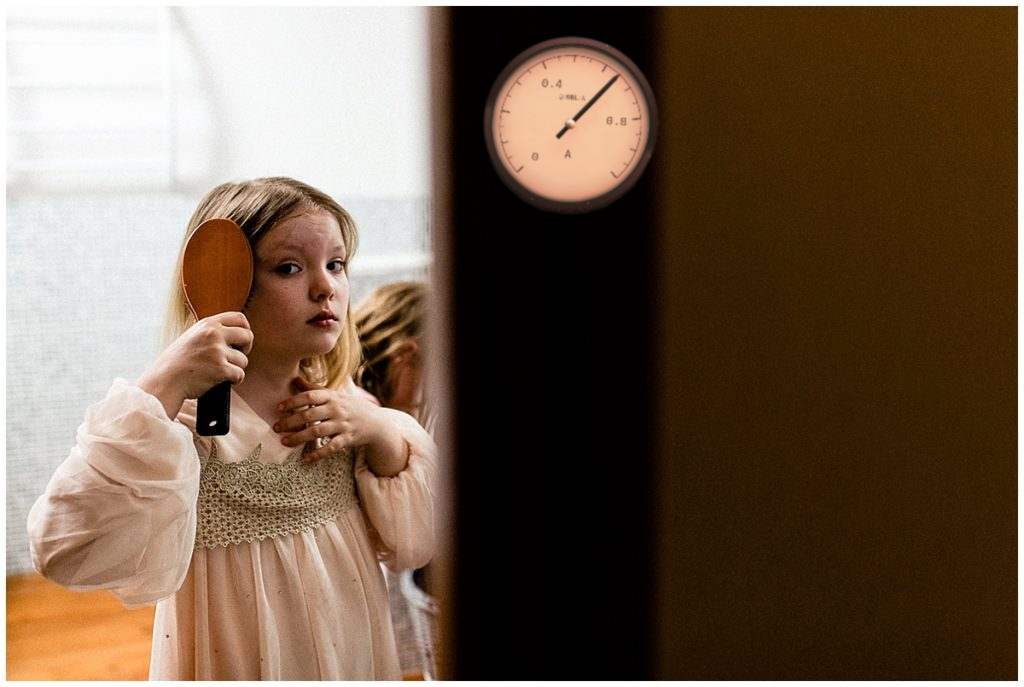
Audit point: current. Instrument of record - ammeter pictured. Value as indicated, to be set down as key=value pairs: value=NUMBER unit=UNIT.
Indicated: value=0.65 unit=A
